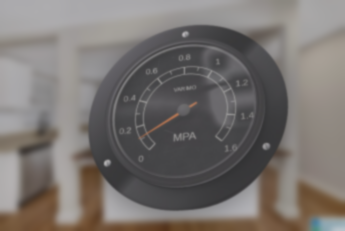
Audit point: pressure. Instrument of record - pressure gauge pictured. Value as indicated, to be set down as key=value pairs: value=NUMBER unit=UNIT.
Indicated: value=0.1 unit=MPa
